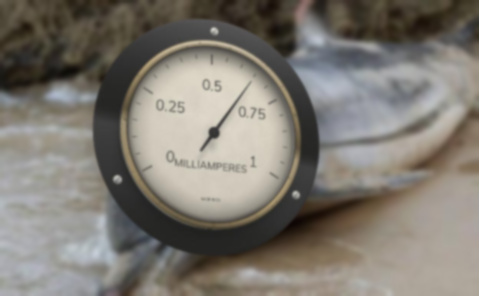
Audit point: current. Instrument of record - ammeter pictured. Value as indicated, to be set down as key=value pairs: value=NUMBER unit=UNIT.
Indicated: value=0.65 unit=mA
